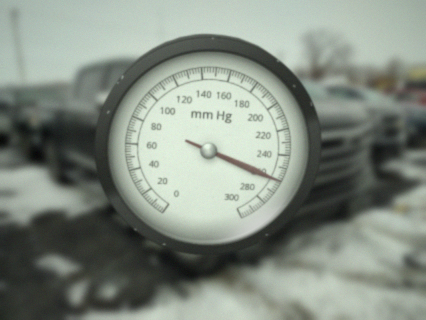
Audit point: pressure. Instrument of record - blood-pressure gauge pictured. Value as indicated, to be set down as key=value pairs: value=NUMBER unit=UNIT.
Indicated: value=260 unit=mmHg
